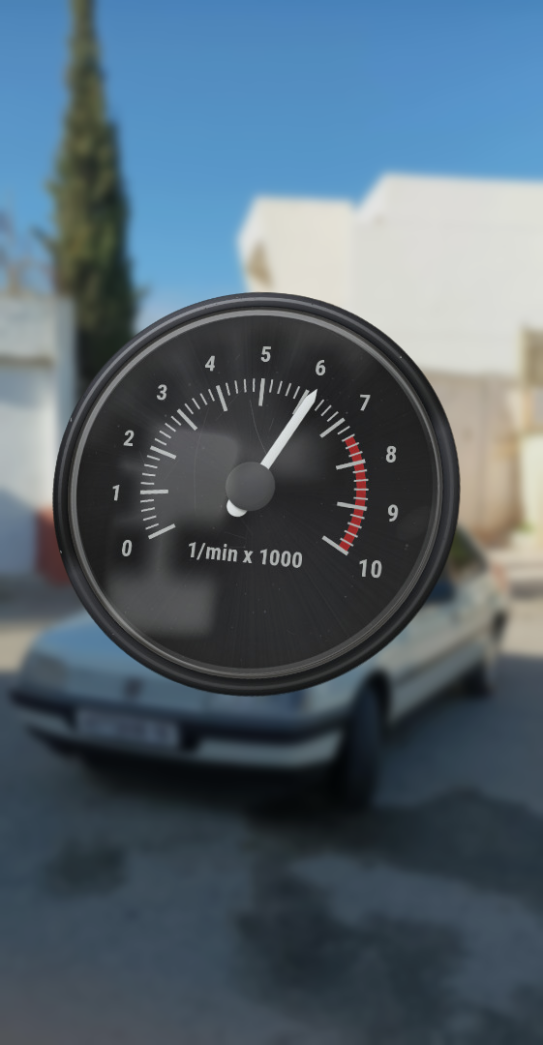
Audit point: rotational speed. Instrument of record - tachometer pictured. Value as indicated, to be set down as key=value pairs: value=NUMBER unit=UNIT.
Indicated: value=6200 unit=rpm
